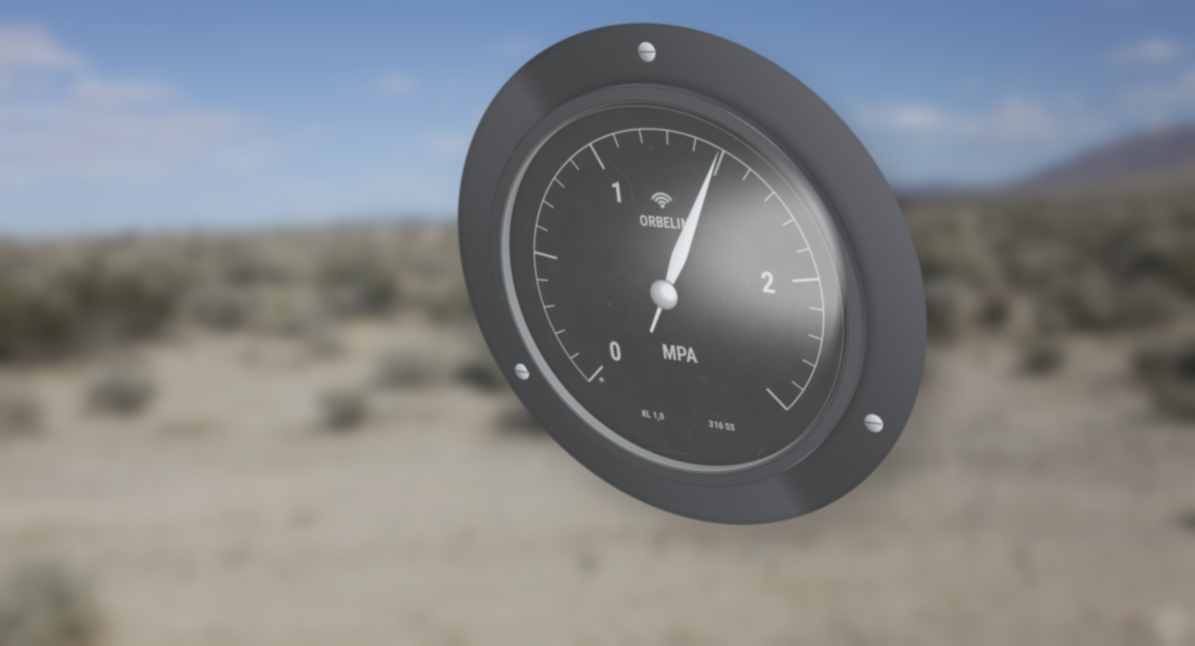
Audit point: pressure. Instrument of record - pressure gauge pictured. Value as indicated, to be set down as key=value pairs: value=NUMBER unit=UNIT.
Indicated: value=1.5 unit=MPa
